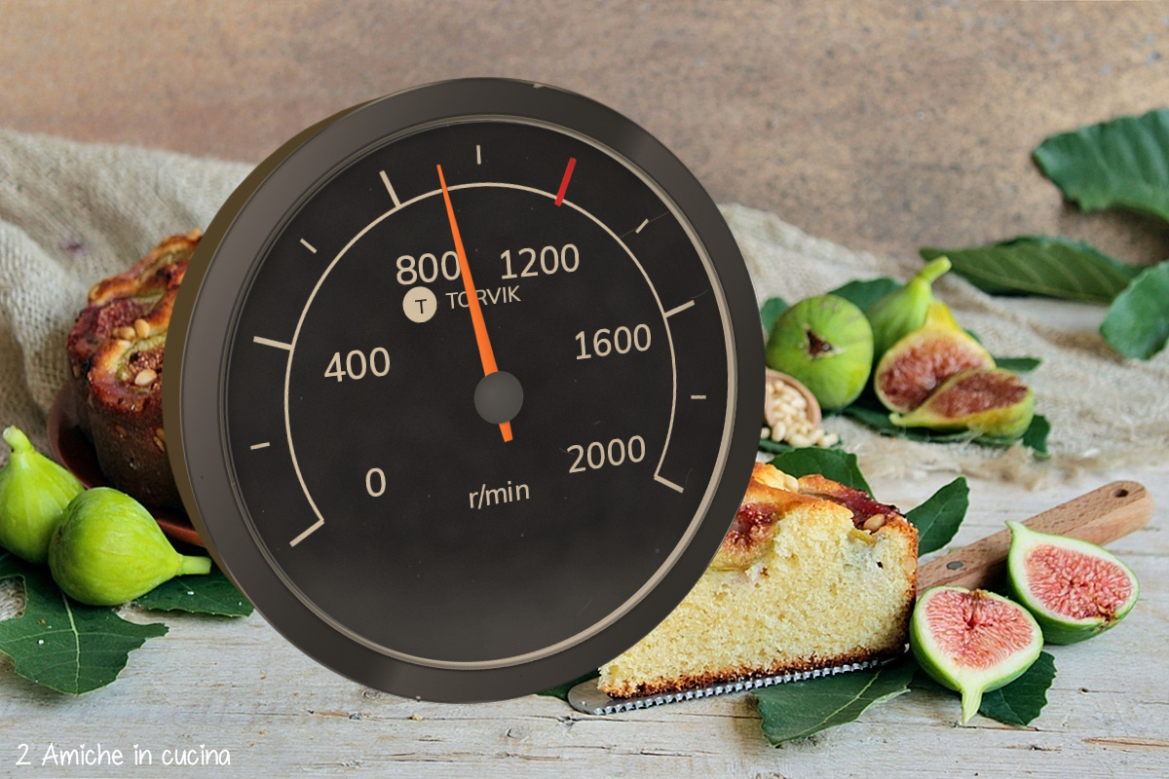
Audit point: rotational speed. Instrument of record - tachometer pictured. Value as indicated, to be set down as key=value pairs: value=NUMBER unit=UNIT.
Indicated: value=900 unit=rpm
